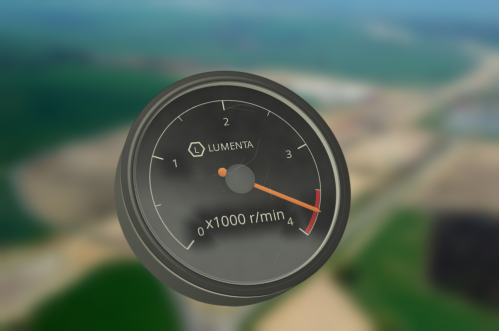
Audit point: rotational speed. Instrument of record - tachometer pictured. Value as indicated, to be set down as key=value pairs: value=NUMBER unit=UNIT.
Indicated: value=3750 unit=rpm
